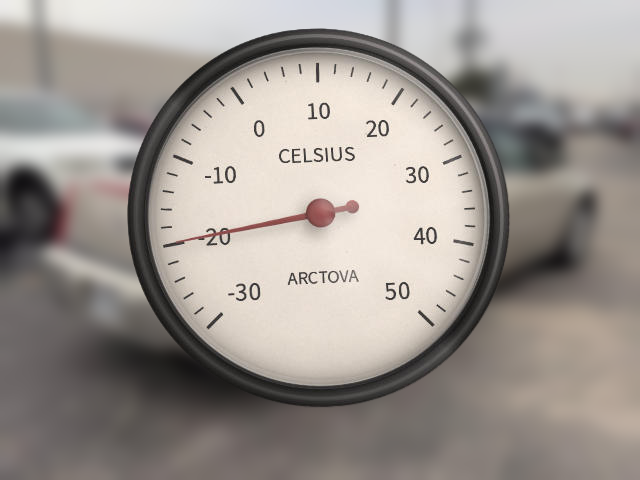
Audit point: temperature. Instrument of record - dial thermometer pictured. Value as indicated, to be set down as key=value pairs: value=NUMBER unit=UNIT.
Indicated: value=-20 unit=°C
